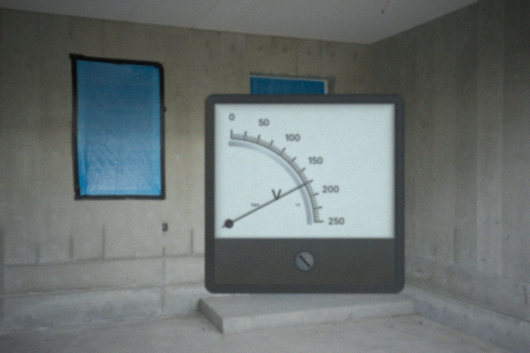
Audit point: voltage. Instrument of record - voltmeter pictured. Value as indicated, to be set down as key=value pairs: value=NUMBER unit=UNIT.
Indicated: value=175 unit=V
